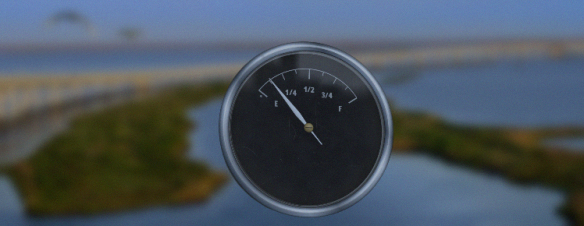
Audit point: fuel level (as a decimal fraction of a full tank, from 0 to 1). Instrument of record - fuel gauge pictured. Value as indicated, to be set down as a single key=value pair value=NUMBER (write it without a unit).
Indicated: value=0.125
